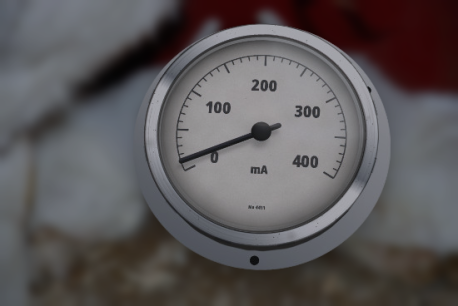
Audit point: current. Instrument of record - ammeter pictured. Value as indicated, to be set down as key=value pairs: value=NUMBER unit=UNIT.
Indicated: value=10 unit=mA
